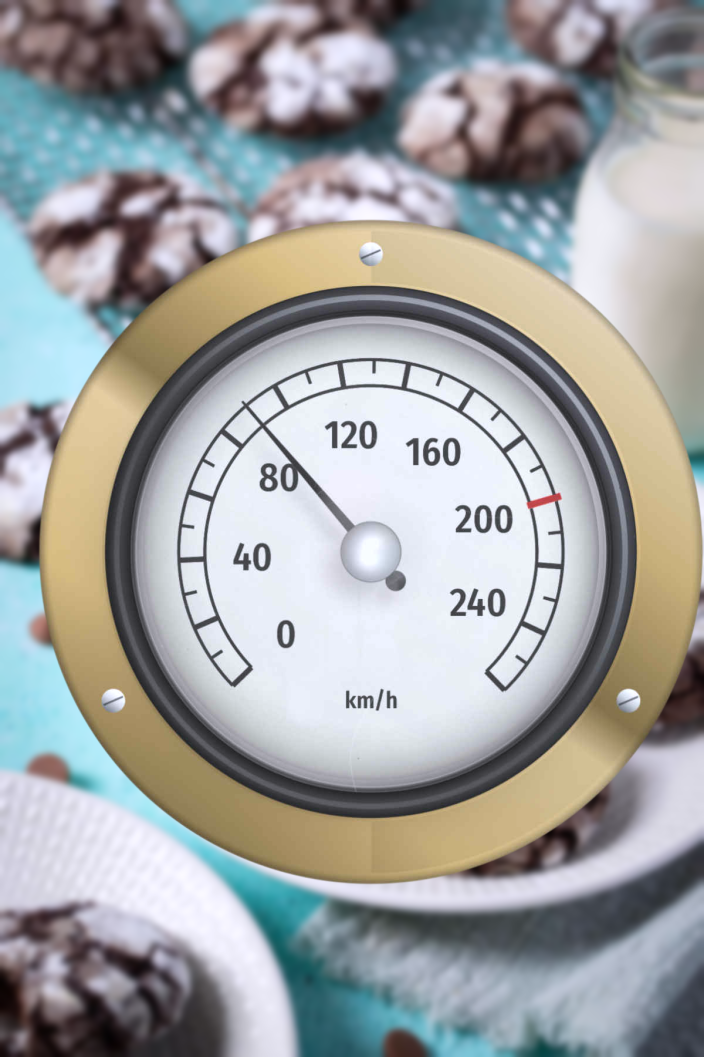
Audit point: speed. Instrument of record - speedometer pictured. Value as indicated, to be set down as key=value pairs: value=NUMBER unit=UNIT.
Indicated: value=90 unit=km/h
